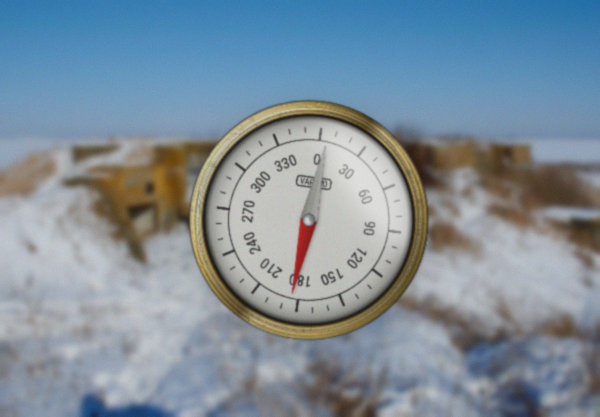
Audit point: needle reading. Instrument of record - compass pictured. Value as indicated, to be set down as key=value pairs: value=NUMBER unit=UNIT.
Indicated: value=185 unit=°
